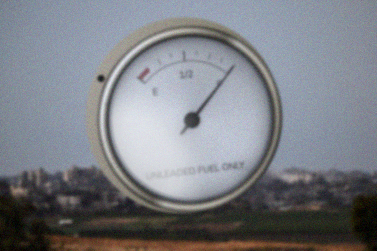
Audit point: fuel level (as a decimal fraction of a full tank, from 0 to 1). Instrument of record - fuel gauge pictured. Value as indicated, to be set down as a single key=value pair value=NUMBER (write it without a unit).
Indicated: value=1
